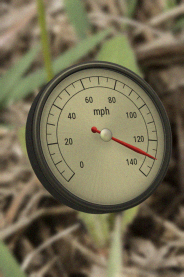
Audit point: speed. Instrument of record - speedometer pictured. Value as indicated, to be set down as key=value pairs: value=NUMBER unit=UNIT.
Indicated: value=130 unit=mph
